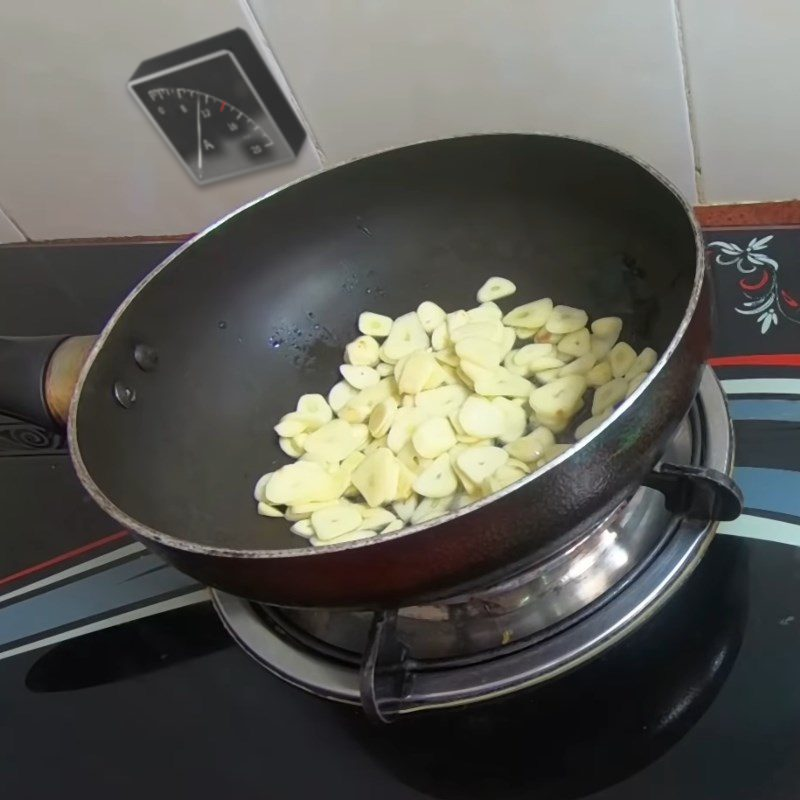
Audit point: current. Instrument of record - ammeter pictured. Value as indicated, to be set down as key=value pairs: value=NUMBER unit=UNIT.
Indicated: value=11 unit=A
